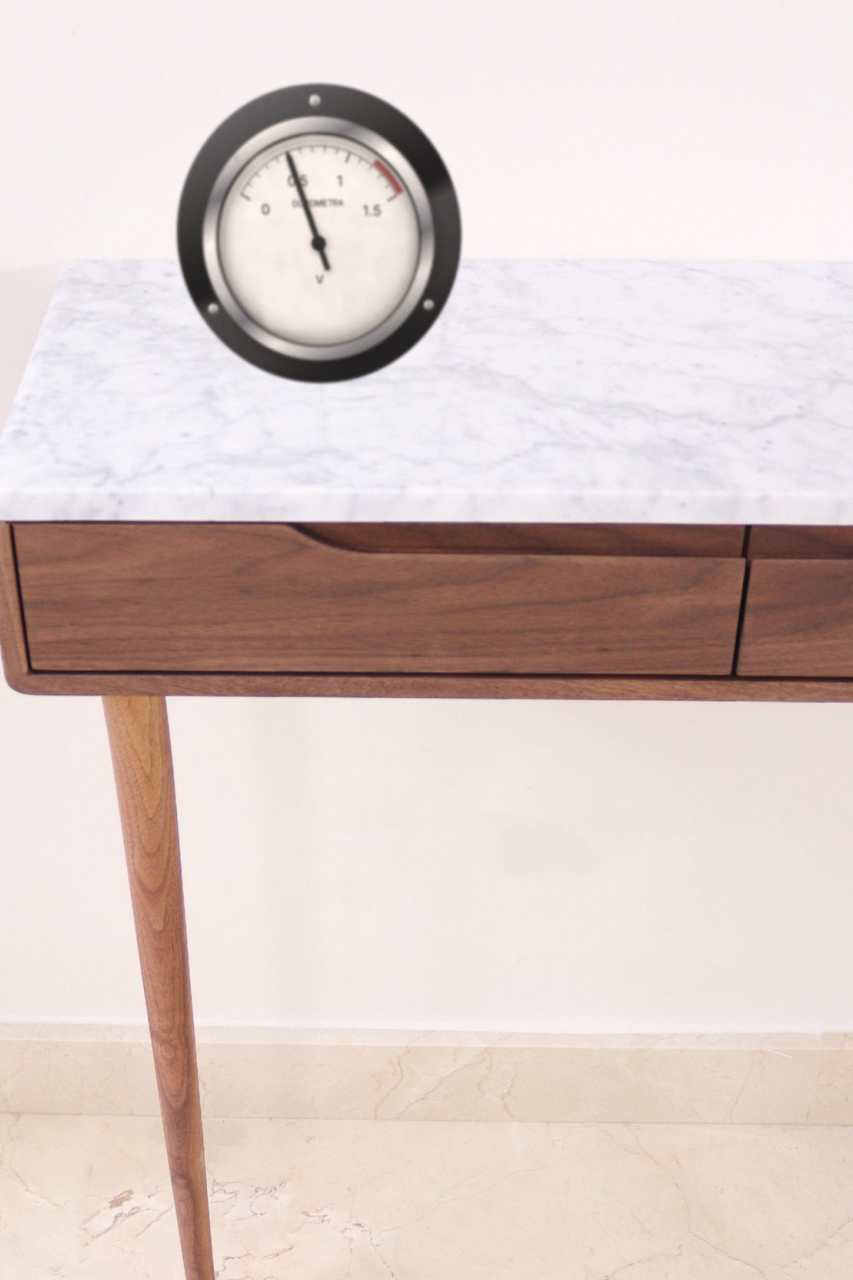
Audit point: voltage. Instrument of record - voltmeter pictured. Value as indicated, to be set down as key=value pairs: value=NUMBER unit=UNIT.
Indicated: value=0.5 unit=V
